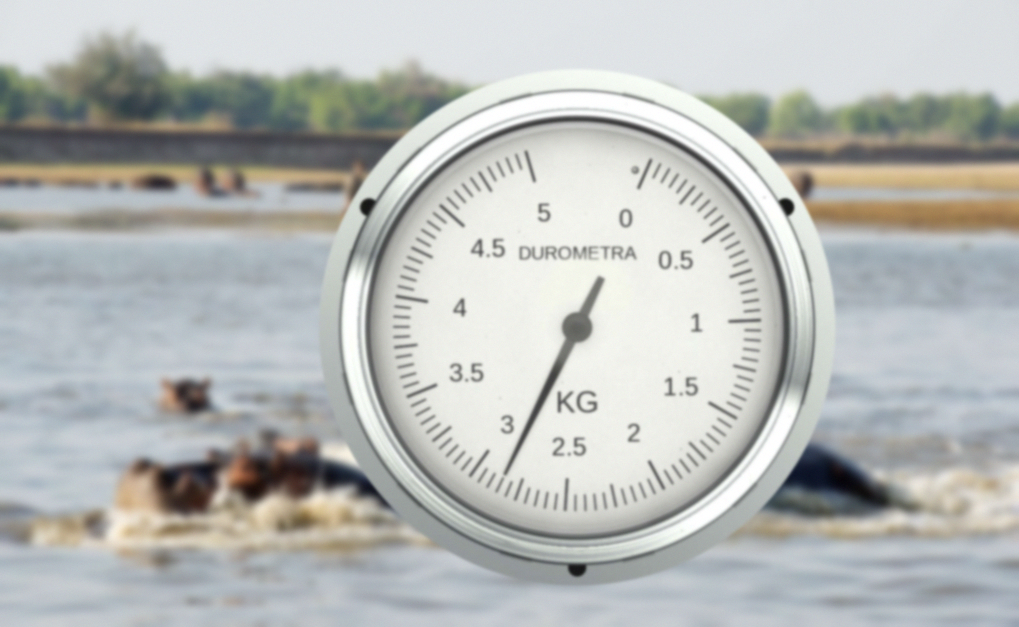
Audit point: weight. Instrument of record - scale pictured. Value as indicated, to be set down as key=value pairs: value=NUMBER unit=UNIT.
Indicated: value=2.85 unit=kg
